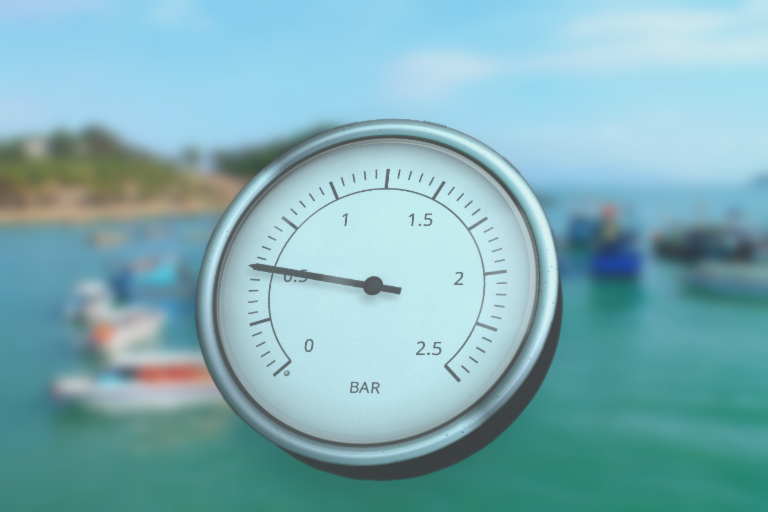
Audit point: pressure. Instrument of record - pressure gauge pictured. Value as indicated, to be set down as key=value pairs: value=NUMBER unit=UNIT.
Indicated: value=0.5 unit=bar
